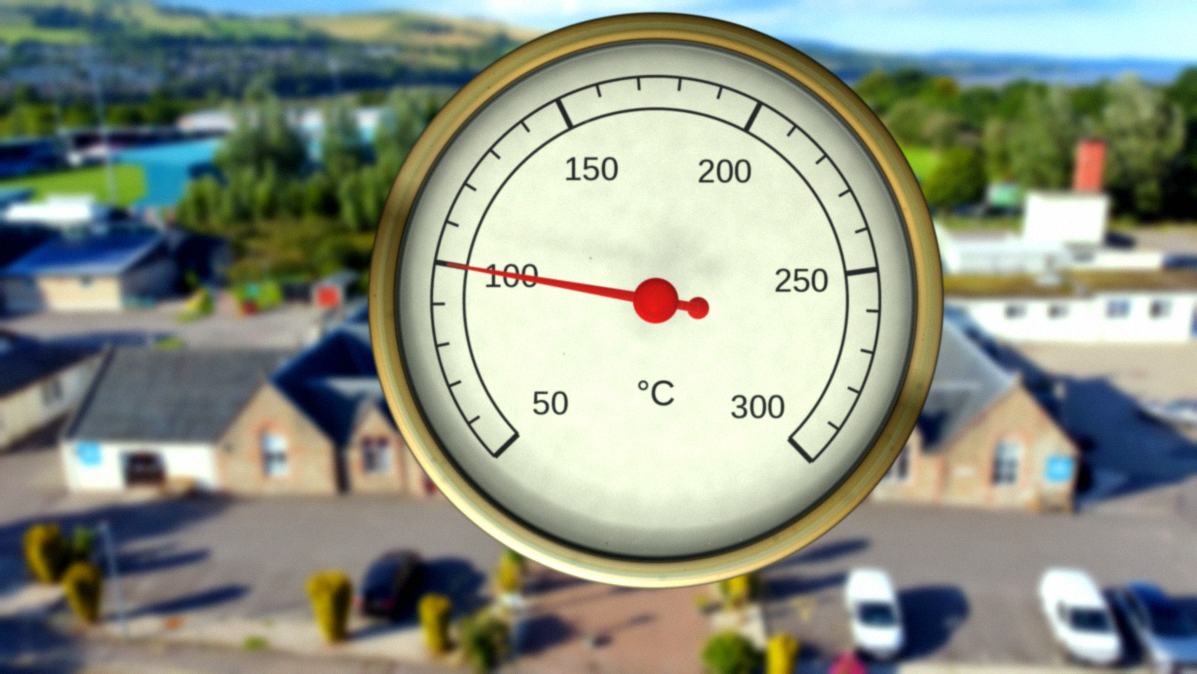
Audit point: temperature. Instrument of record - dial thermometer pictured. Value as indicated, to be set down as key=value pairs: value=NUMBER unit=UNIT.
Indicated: value=100 unit=°C
